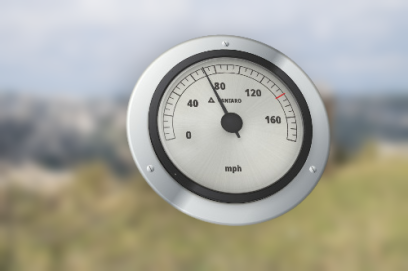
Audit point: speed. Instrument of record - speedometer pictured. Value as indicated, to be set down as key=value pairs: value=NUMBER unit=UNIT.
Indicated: value=70 unit=mph
